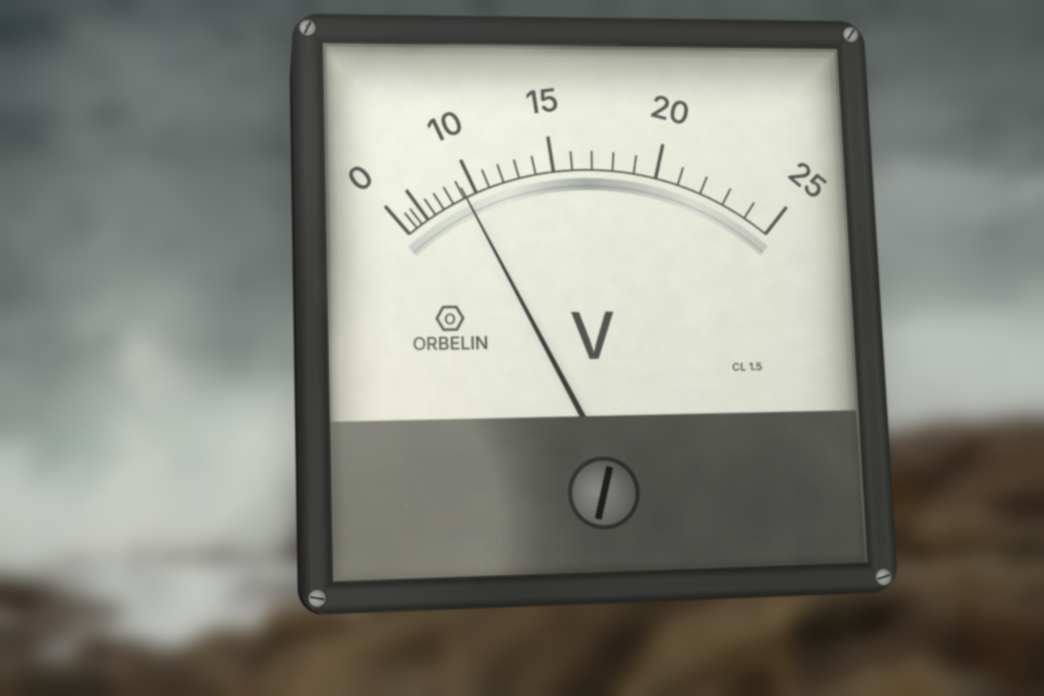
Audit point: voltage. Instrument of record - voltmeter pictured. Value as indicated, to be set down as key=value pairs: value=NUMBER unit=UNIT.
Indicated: value=9 unit=V
